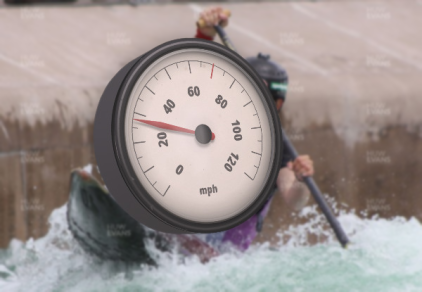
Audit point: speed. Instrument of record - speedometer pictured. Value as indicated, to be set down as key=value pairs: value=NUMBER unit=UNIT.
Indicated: value=27.5 unit=mph
